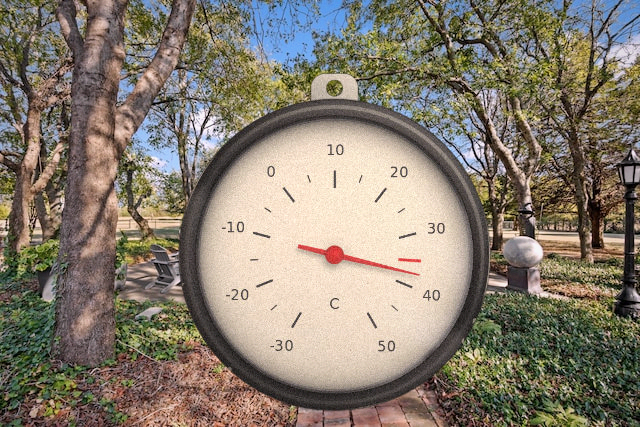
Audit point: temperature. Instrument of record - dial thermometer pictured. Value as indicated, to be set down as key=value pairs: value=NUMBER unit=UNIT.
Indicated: value=37.5 unit=°C
